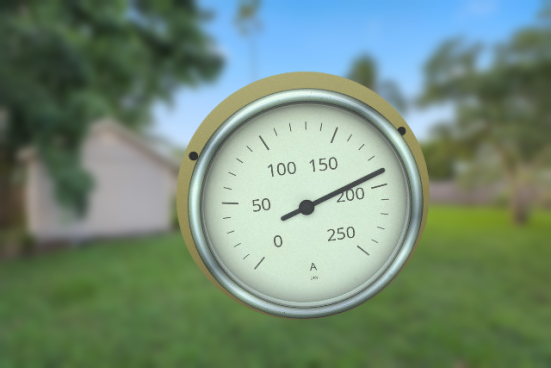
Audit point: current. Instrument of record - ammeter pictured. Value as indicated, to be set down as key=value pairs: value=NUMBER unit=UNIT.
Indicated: value=190 unit=A
